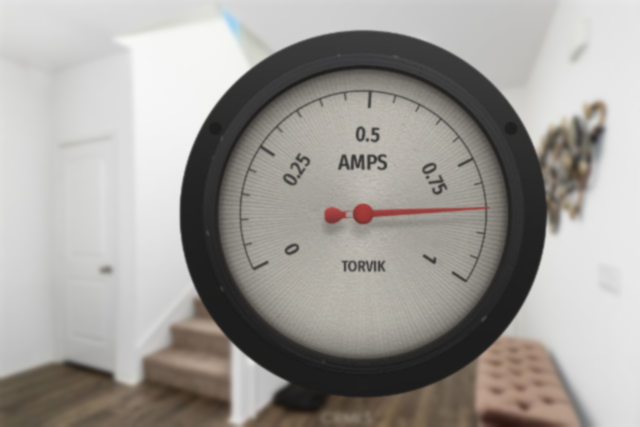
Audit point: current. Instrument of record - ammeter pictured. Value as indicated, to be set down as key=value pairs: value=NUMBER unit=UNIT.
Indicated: value=0.85 unit=A
